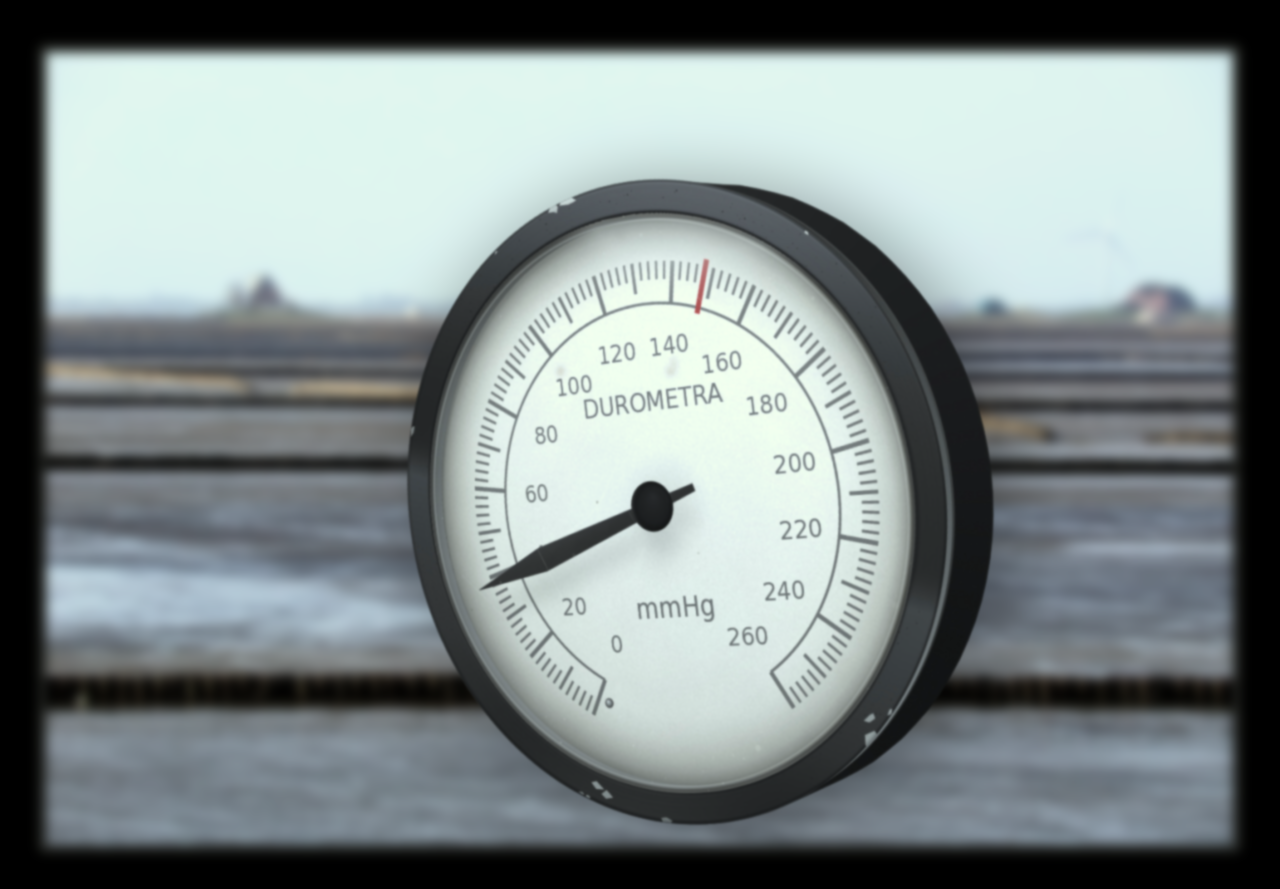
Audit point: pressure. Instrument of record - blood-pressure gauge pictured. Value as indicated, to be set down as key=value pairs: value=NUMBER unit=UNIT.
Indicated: value=38 unit=mmHg
